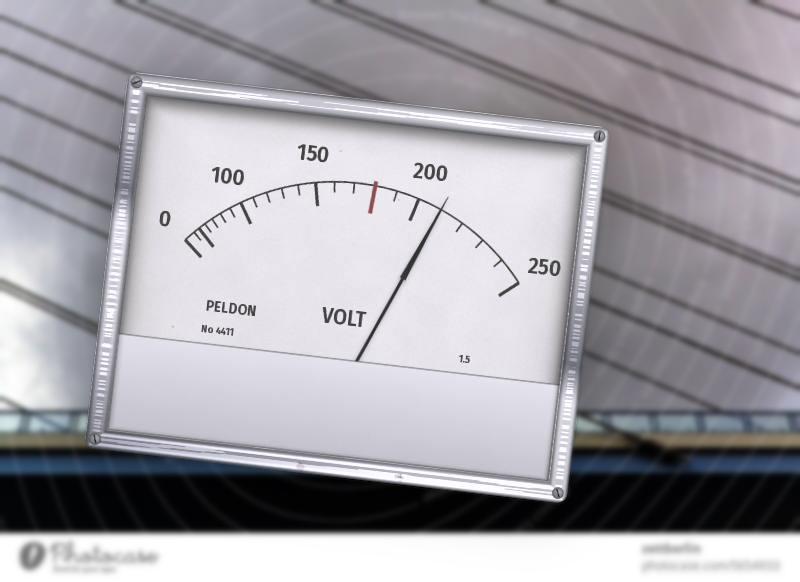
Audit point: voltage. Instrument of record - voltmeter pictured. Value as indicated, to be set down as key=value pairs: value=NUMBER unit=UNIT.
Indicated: value=210 unit=V
